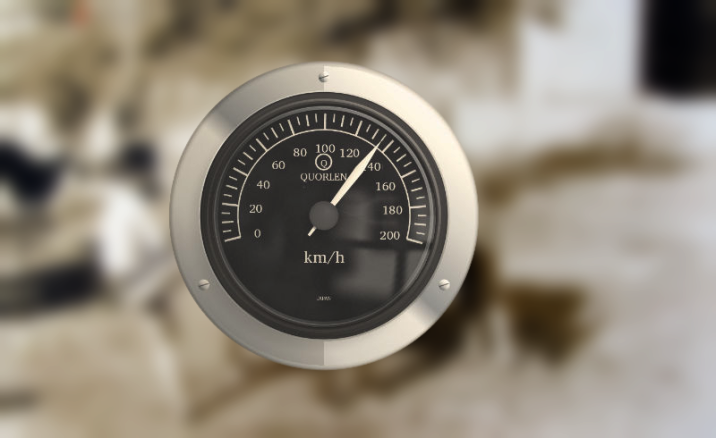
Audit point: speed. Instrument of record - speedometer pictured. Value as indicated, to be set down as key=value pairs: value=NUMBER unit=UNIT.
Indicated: value=135 unit=km/h
